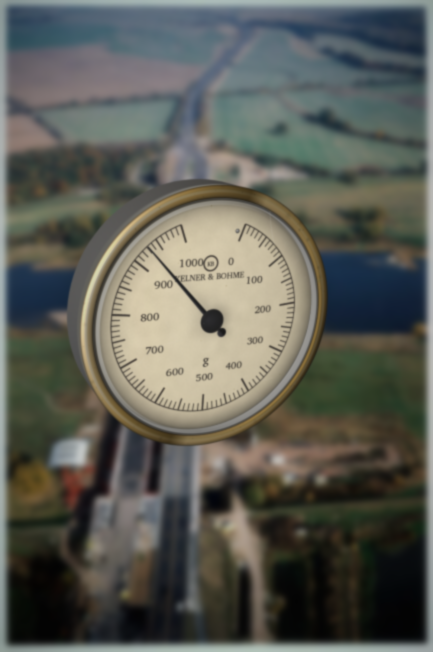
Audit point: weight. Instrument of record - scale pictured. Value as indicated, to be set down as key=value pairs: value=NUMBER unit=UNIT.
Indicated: value=930 unit=g
